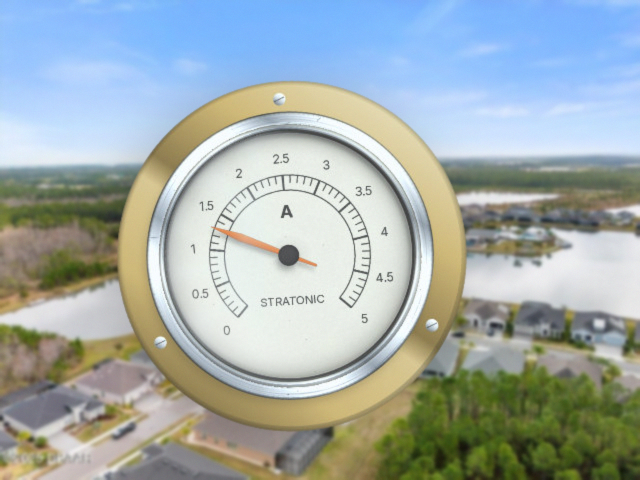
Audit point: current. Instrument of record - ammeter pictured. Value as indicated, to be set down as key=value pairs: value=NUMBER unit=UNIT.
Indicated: value=1.3 unit=A
